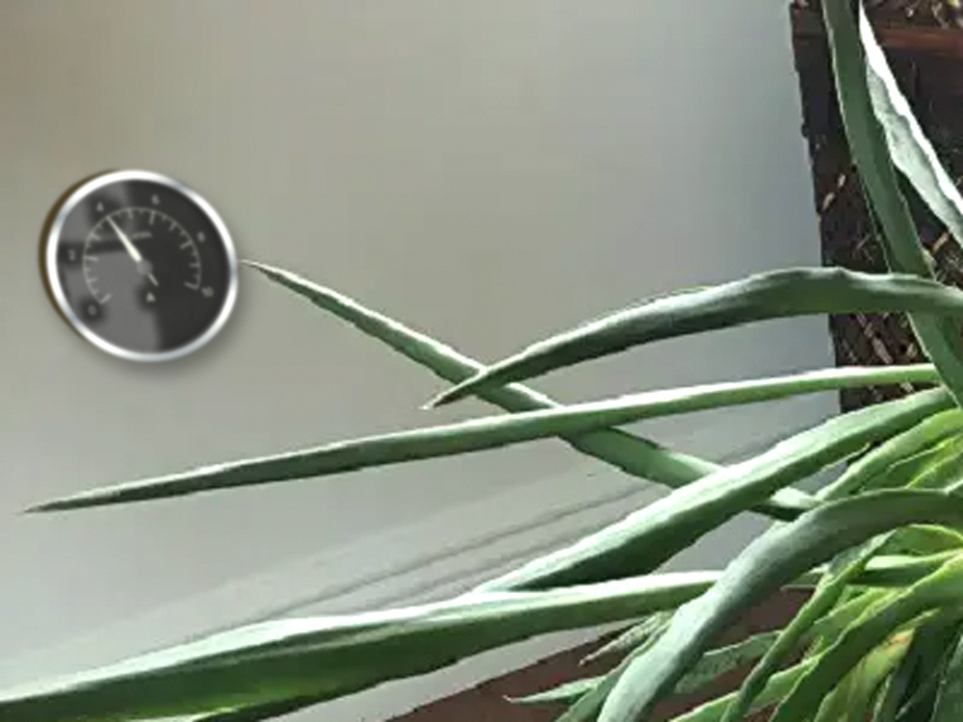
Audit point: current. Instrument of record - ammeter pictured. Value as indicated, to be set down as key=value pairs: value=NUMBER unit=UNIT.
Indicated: value=4 unit=A
